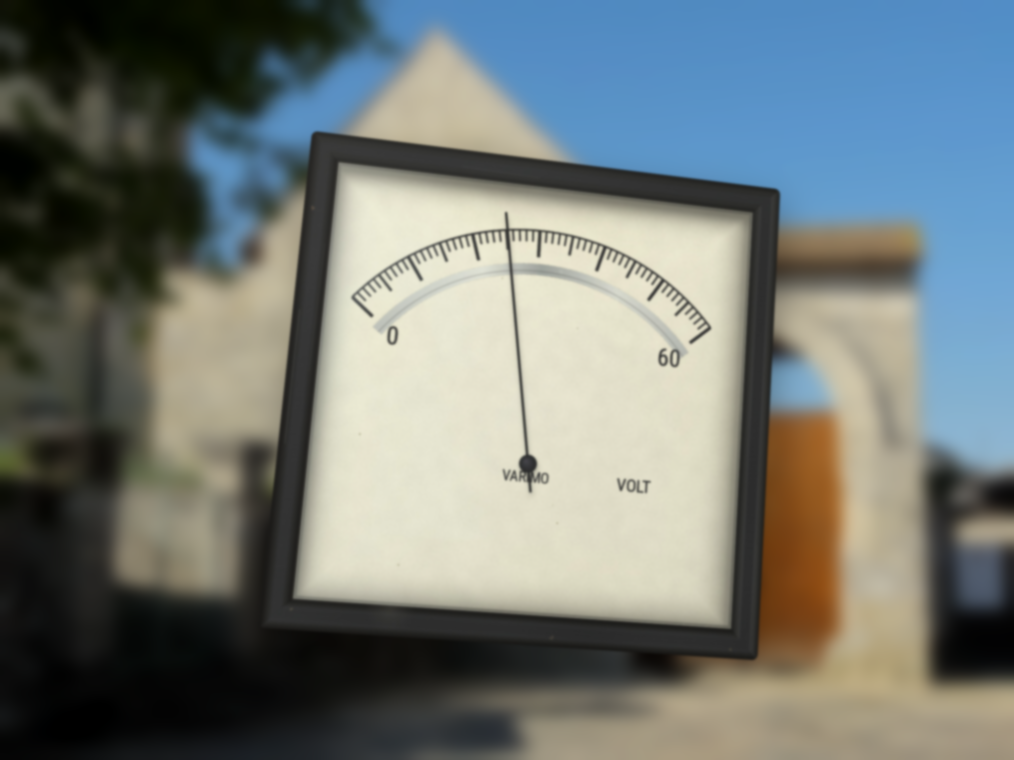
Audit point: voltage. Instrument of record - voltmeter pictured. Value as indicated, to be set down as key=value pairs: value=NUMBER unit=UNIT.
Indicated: value=25 unit=V
